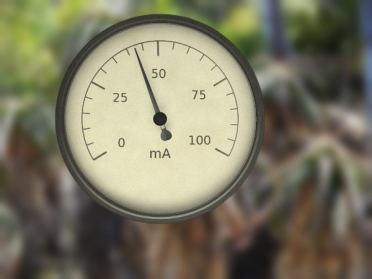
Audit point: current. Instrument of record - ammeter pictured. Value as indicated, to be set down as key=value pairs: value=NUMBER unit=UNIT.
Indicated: value=42.5 unit=mA
